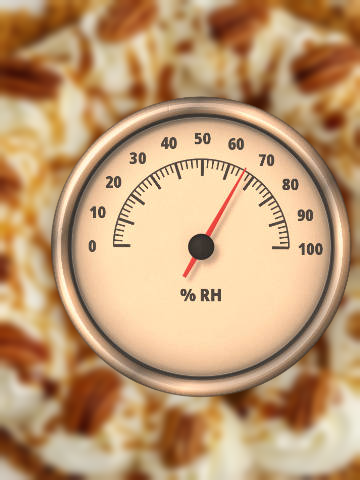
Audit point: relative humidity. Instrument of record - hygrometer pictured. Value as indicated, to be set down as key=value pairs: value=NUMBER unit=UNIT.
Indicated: value=66 unit=%
